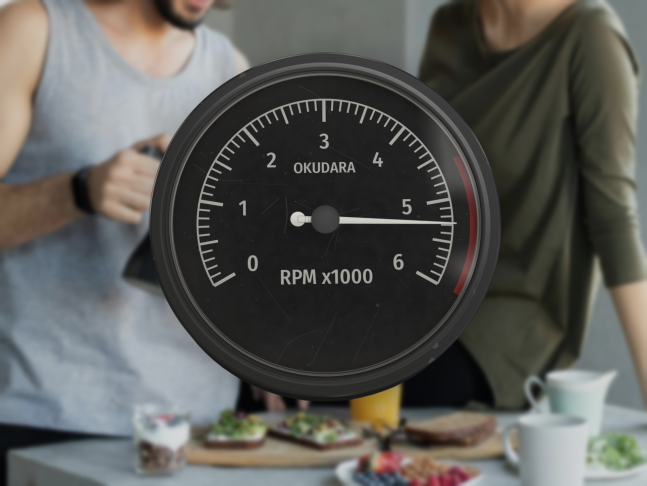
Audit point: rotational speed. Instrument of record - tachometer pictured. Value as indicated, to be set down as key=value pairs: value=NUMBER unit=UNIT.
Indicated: value=5300 unit=rpm
